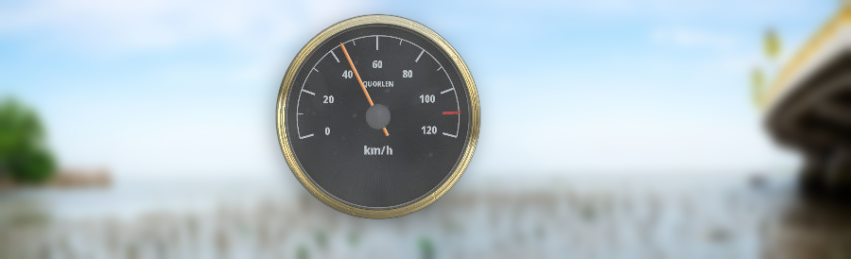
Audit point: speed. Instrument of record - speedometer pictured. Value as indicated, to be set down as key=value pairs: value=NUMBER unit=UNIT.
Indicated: value=45 unit=km/h
